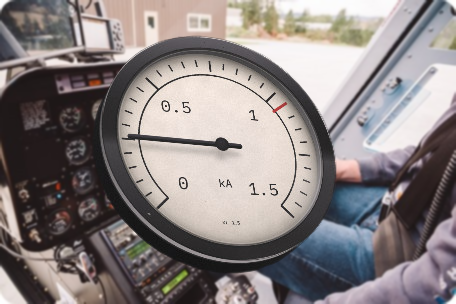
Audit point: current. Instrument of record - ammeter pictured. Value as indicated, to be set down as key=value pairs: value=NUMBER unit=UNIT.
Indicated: value=0.25 unit=kA
